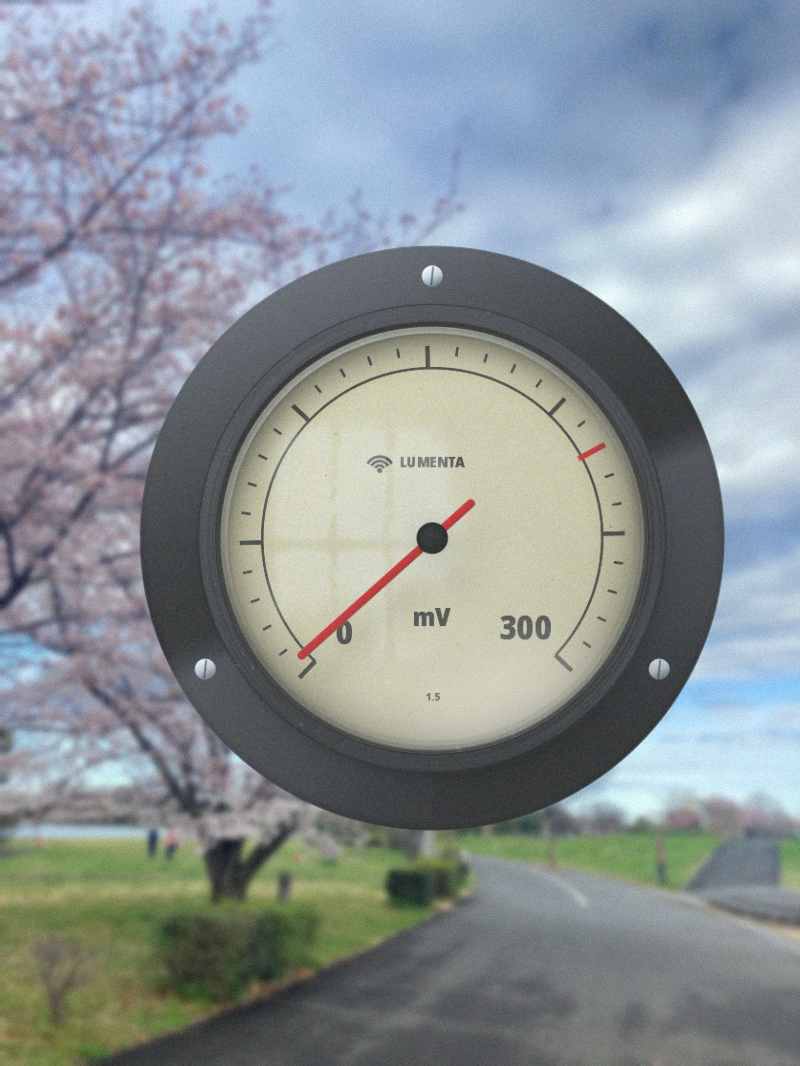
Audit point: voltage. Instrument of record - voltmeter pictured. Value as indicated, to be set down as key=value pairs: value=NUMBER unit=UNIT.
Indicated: value=5 unit=mV
